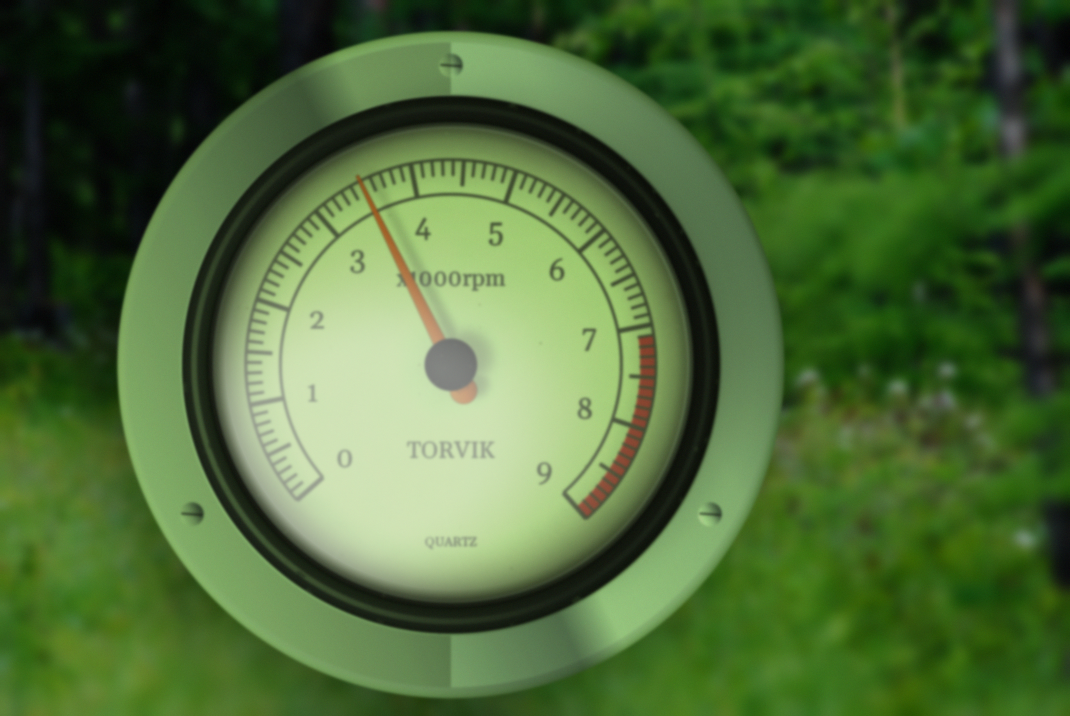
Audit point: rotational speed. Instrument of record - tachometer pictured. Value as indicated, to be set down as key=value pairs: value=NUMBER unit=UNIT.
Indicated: value=3500 unit=rpm
